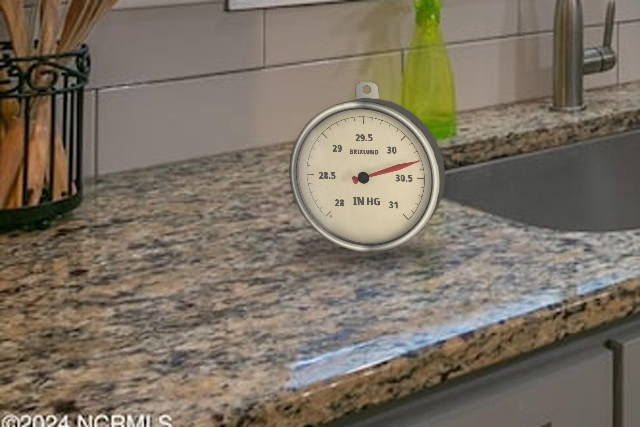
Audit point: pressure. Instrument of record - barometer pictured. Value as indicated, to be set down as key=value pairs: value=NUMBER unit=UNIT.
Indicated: value=30.3 unit=inHg
